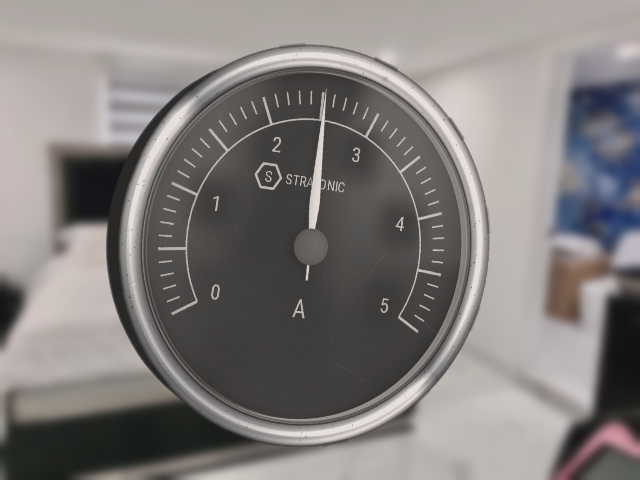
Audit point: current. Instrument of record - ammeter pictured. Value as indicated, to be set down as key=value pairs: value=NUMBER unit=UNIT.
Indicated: value=2.5 unit=A
